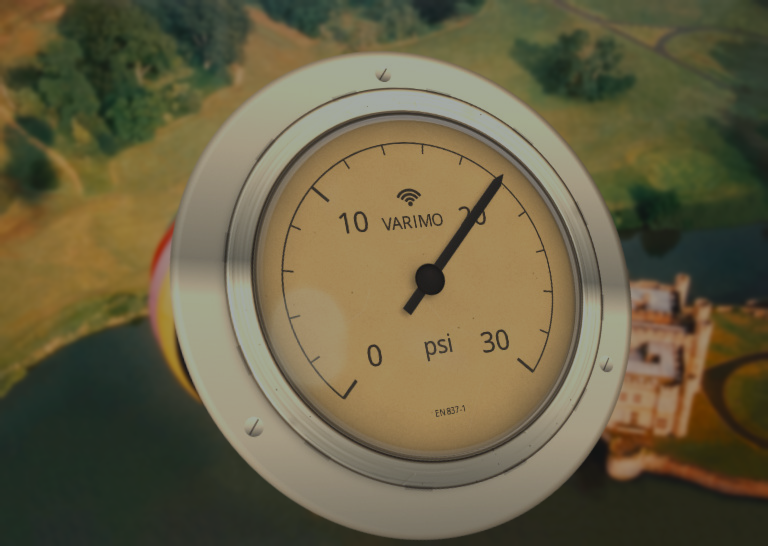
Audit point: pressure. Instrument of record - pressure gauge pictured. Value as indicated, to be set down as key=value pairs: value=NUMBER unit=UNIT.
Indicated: value=20 unit=psi
